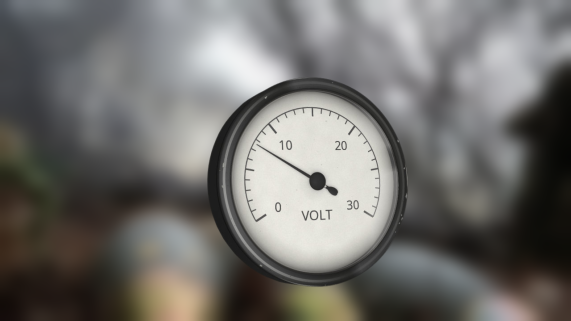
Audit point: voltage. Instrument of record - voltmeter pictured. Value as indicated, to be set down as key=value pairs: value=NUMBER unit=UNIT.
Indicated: value=7.5 unit=V
